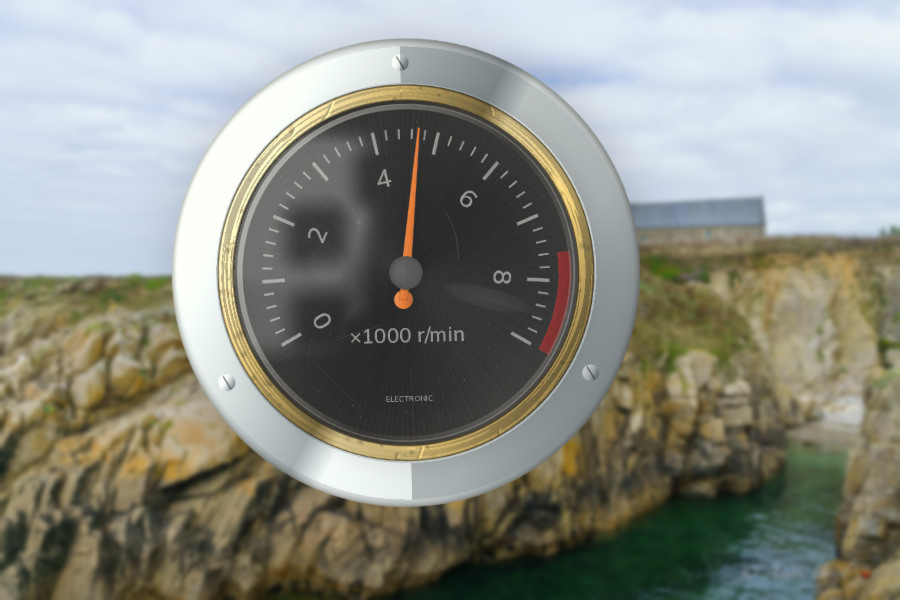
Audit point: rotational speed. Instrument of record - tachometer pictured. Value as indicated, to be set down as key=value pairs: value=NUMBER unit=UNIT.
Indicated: value=4700 unit=rpm
